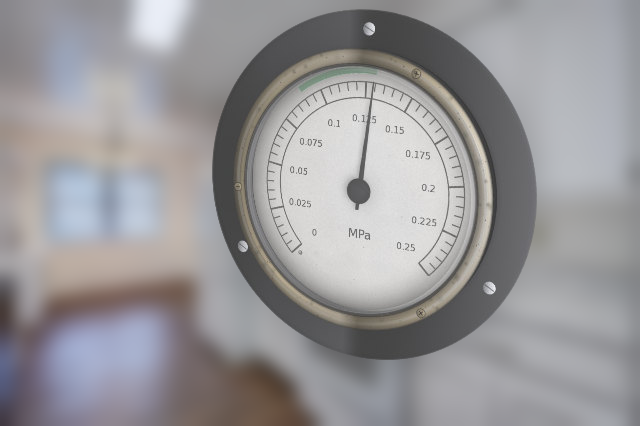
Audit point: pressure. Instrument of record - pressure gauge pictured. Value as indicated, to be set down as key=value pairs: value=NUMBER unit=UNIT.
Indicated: value=0.13 unit=MPa
